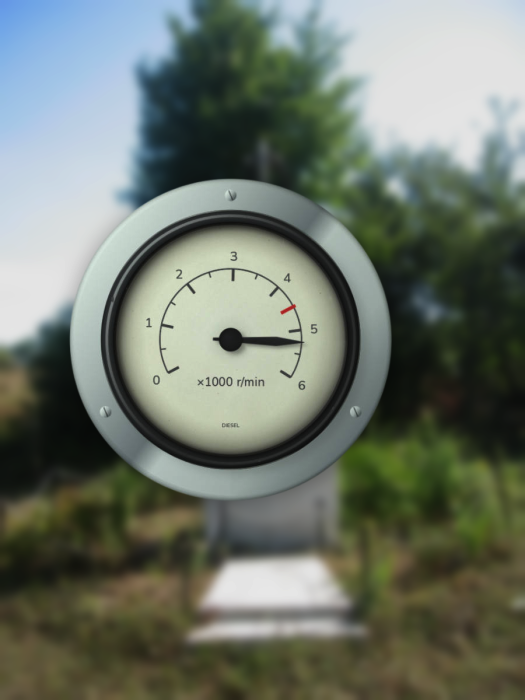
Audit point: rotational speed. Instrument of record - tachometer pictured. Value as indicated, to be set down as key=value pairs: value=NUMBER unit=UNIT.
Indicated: value=5250 unit=rpm
